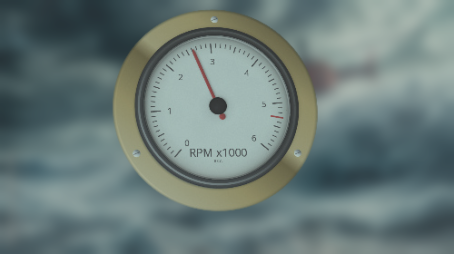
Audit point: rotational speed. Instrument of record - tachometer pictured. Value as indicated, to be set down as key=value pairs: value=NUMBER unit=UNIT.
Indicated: value=2600 unit=rpm
